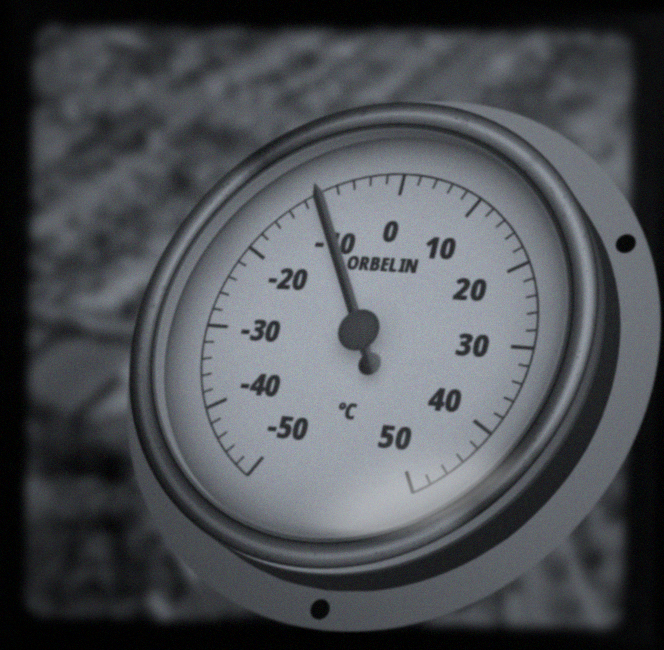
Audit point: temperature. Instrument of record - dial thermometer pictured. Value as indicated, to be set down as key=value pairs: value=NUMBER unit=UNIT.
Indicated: value=-10 unit=°C
